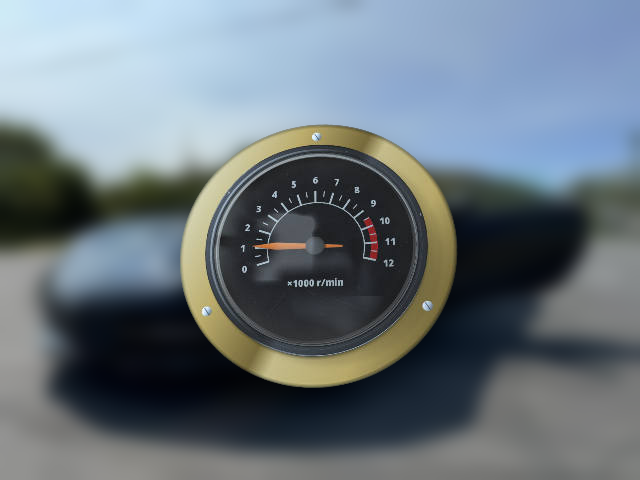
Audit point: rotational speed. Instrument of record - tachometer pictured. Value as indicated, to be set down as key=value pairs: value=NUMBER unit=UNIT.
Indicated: value=1000 unit=rpm
